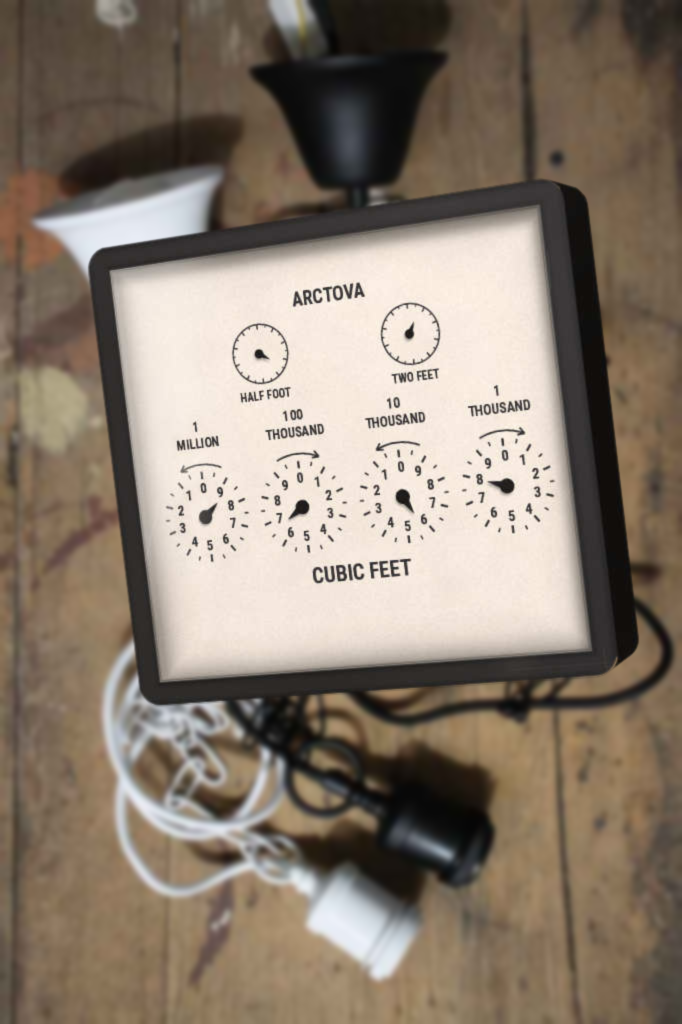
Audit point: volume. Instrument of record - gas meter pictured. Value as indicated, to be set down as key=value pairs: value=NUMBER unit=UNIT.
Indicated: value=865800 unit=ft³
